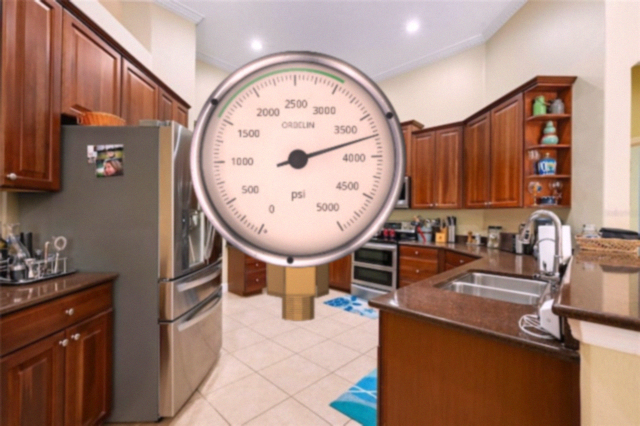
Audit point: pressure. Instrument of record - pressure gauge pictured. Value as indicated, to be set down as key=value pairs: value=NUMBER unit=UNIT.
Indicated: value=3750 unit=psi
